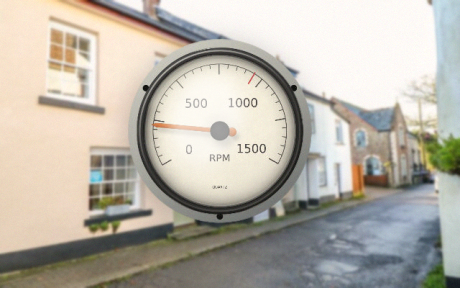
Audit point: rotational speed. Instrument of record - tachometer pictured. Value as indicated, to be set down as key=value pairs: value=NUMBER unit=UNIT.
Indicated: value=225 unit=rpm
